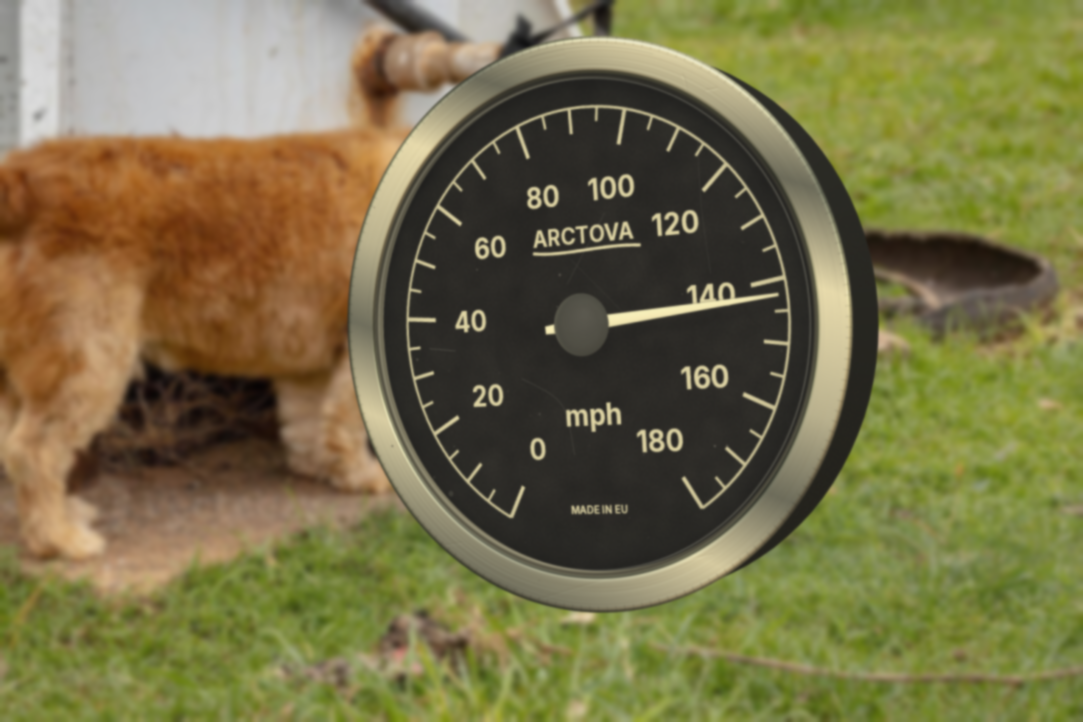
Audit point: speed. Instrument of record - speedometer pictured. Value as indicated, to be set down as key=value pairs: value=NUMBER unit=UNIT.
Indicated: value=142.5 unit=mph
